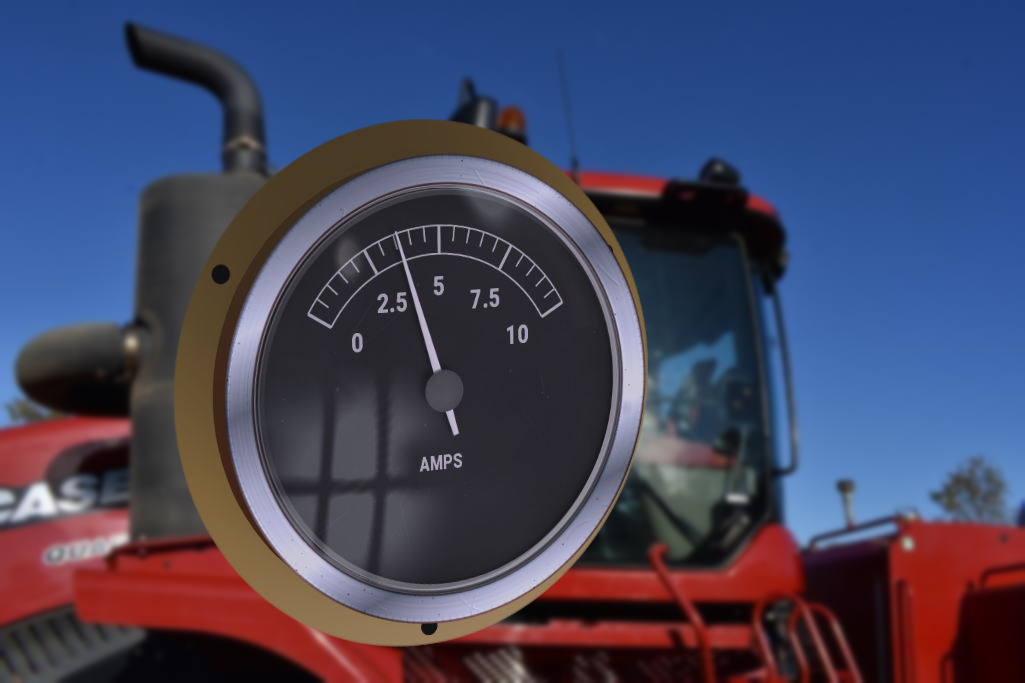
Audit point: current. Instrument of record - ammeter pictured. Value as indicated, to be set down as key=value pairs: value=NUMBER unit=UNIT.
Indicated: value=3.5 unit=A
